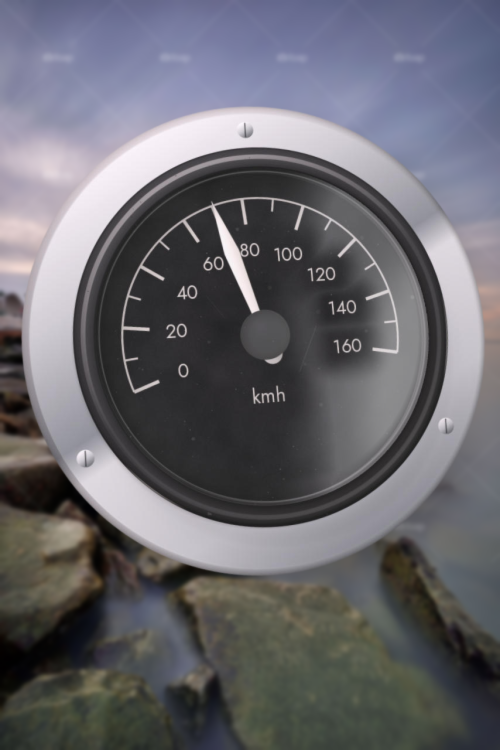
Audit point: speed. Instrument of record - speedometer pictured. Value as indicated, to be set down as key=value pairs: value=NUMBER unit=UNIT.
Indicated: value=70 unit=km/h
